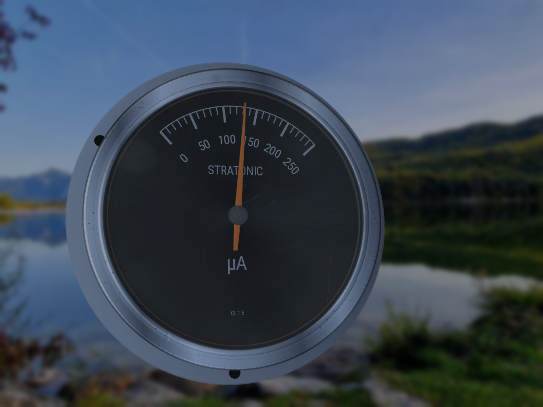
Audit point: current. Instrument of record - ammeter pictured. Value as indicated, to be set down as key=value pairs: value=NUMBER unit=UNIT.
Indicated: value=130 unit=µA
